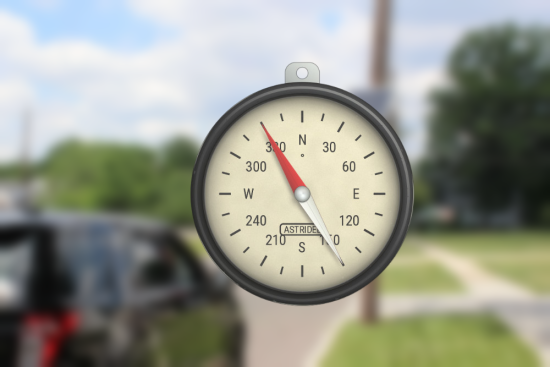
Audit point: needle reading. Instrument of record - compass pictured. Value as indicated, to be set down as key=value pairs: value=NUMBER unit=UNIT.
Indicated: value=330 unit=°
